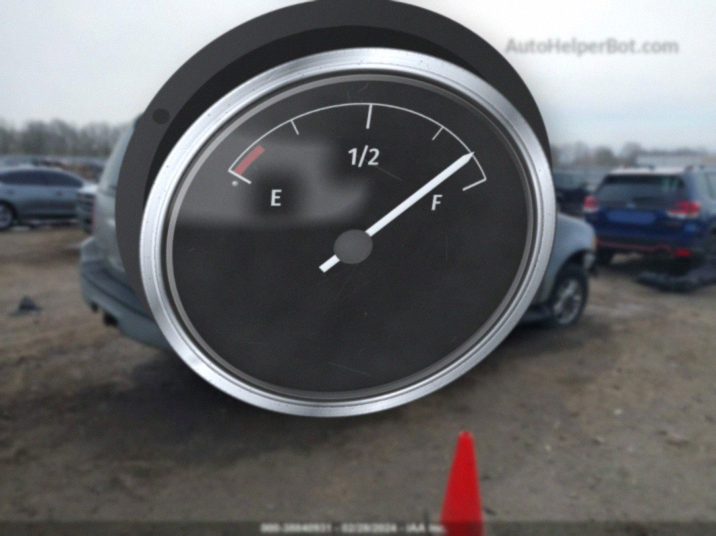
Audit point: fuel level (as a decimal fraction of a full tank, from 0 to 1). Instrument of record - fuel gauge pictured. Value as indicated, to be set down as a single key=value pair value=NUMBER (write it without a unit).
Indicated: value=0.875
